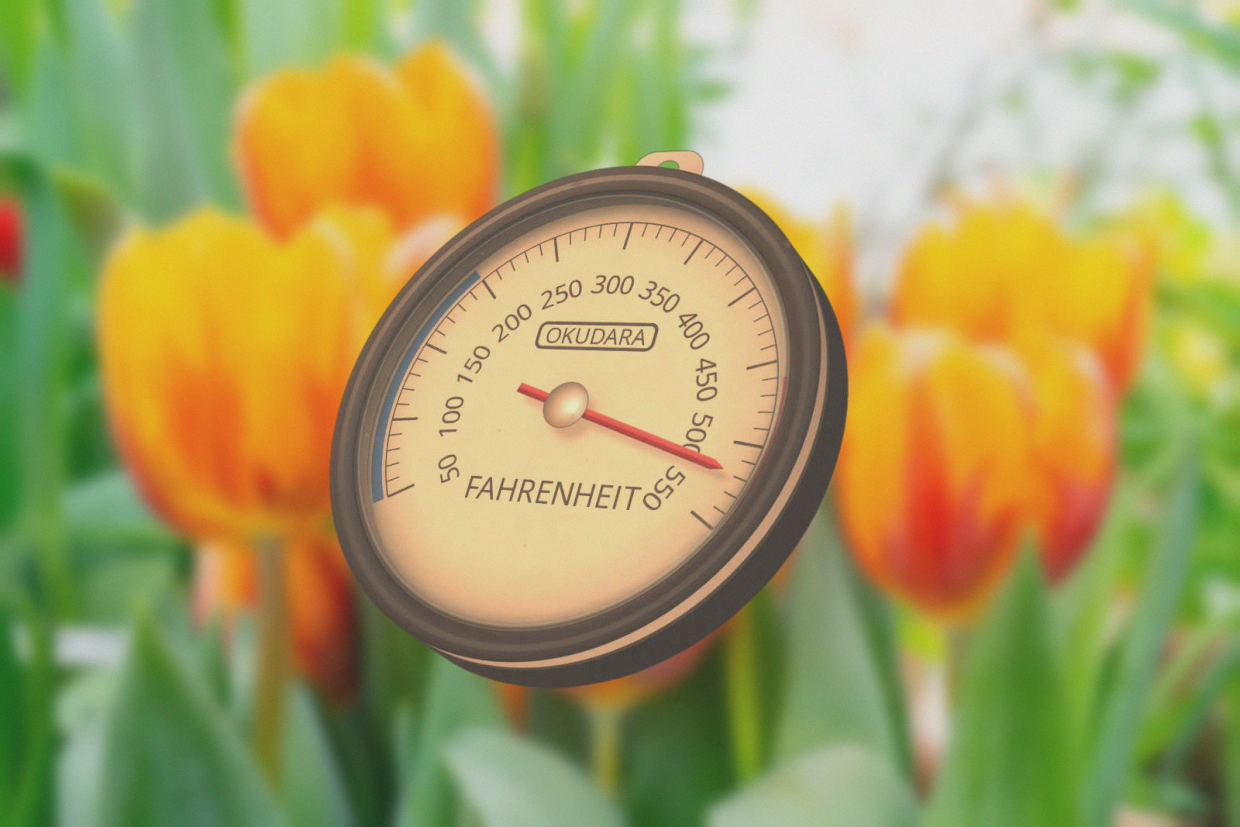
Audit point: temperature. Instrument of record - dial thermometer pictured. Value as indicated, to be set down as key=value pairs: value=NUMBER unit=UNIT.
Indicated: value=520 unit=°F
